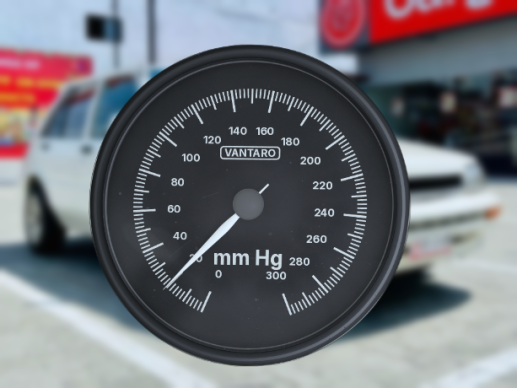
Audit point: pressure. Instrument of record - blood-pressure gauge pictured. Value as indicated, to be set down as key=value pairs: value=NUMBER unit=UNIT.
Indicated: value=20 unit=mmHg
